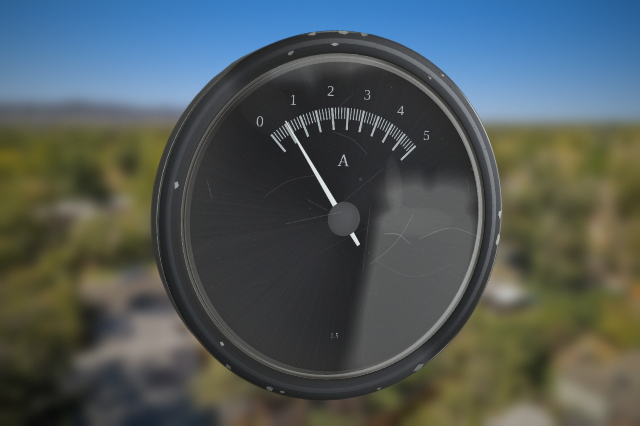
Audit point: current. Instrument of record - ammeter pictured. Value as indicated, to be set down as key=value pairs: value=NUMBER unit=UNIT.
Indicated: value=0.5 unit=A
